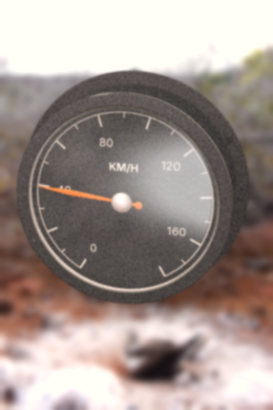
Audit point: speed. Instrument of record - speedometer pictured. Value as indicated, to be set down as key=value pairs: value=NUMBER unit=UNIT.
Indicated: value=40 unit=km/h
